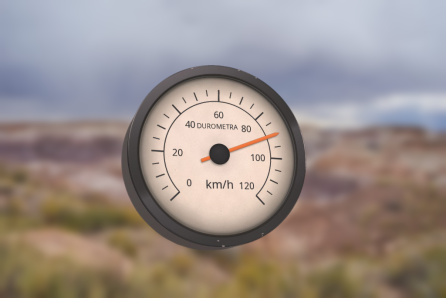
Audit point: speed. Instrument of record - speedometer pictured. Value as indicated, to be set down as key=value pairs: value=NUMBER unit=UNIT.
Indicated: value=90 unit=km/h
